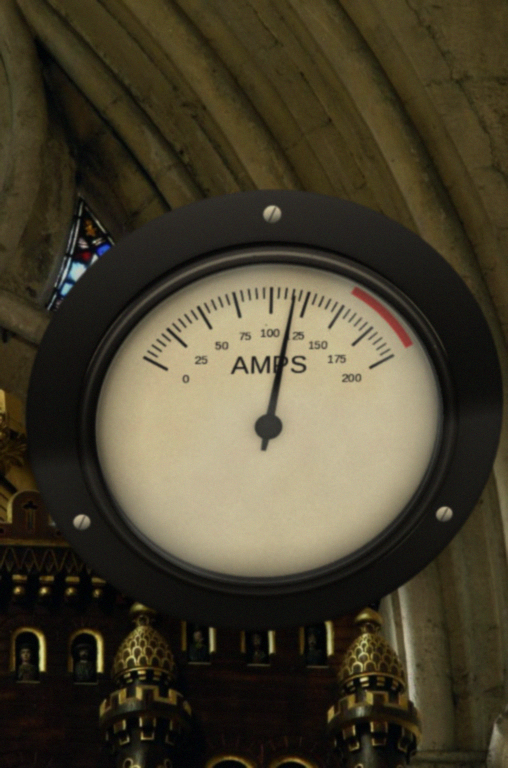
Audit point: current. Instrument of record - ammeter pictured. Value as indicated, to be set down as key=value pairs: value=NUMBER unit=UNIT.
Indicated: value=115 unit=A
